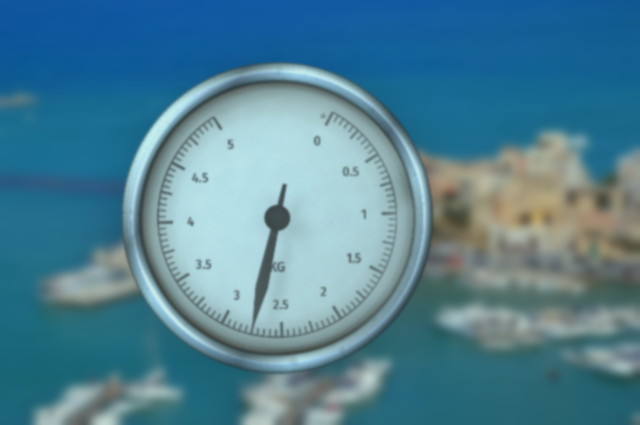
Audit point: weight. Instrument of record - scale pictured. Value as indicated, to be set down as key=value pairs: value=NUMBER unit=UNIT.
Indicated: value=2.75 unit=kg
